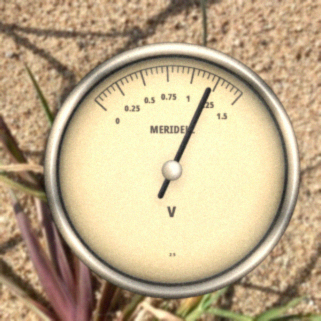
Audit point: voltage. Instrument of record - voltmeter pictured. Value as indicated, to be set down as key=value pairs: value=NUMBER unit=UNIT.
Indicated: value=1.2 unit=V
